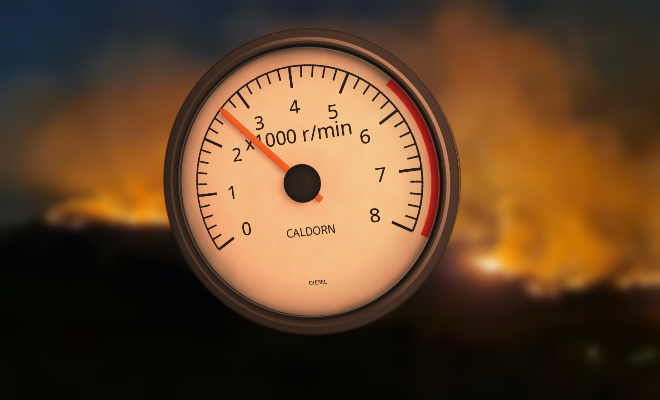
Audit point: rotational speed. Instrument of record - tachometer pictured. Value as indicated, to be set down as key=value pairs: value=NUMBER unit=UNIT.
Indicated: value=2600 unit=rpm
